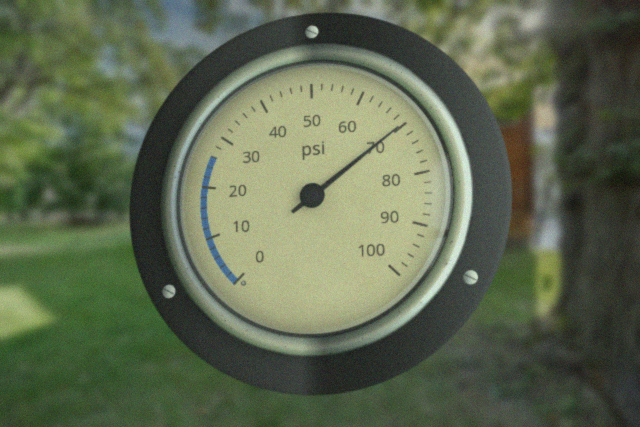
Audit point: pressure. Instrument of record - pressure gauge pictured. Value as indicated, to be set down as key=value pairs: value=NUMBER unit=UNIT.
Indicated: value=70 unit=psi
